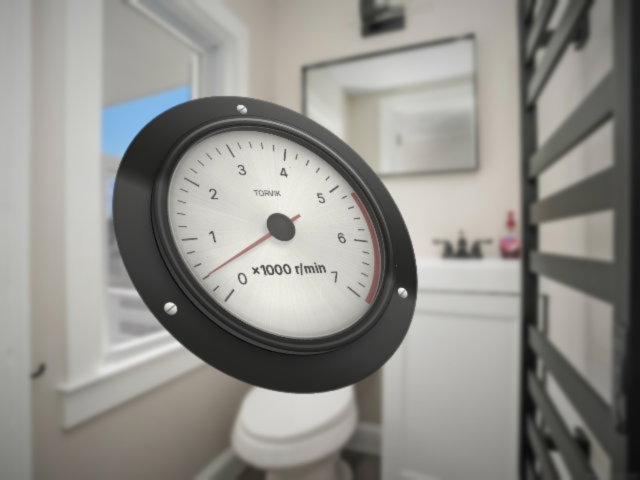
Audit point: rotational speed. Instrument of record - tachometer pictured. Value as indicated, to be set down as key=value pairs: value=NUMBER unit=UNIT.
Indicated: value=400 unit=rpm
